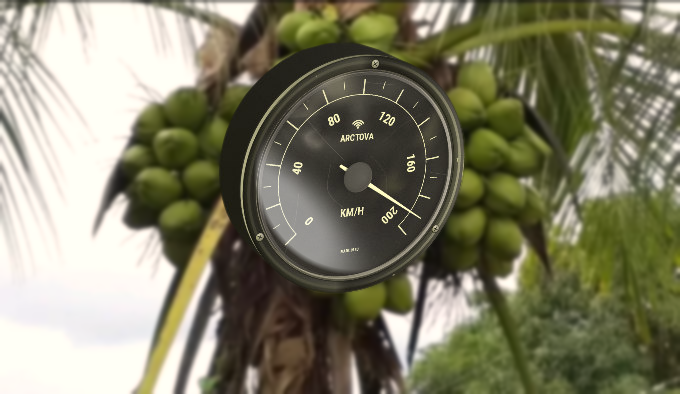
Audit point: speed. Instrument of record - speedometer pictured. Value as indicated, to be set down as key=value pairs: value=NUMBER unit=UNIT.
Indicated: value=190 unit=km/h
